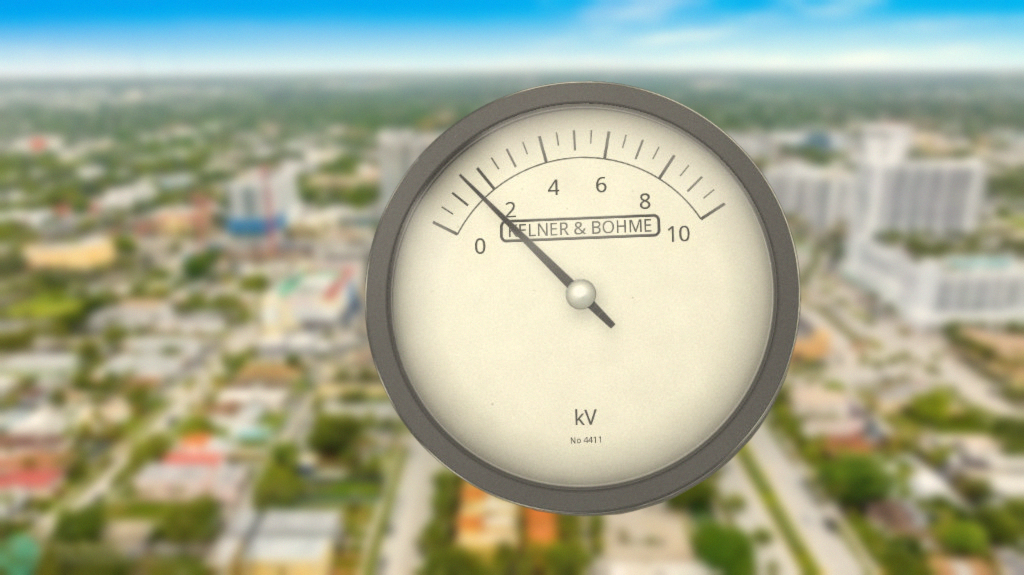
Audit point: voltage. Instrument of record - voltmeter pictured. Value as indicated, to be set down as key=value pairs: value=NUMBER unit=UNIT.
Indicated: value=1.5 unit=kV
